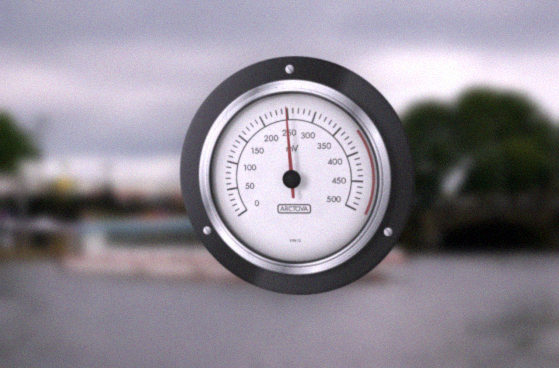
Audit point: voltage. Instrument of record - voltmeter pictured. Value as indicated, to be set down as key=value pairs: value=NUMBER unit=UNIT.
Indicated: value=250 unit=mV
